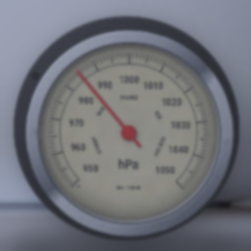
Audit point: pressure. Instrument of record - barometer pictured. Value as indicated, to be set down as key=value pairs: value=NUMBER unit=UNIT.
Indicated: value=985 unit=hPa
